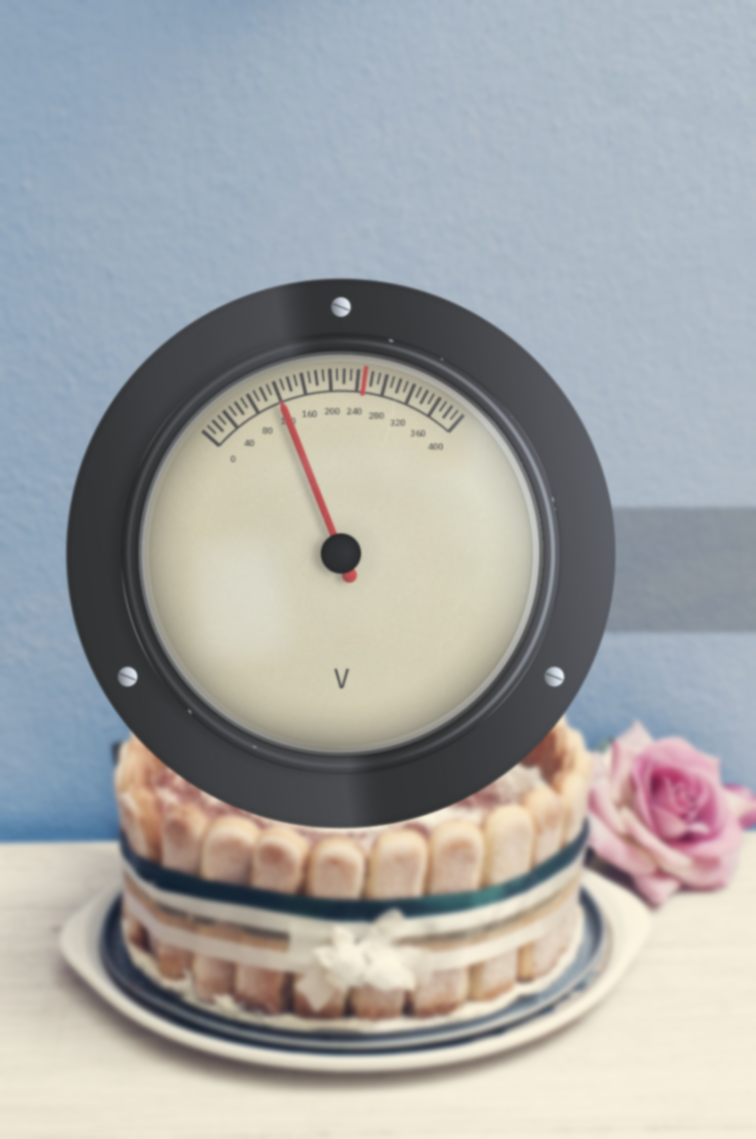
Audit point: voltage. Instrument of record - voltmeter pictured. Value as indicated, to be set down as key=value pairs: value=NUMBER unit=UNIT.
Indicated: value=120 unit=V
